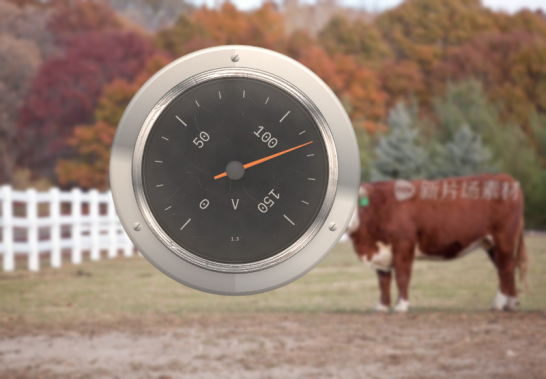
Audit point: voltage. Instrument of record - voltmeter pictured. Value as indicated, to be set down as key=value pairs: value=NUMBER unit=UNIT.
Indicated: value=115 unit=V
